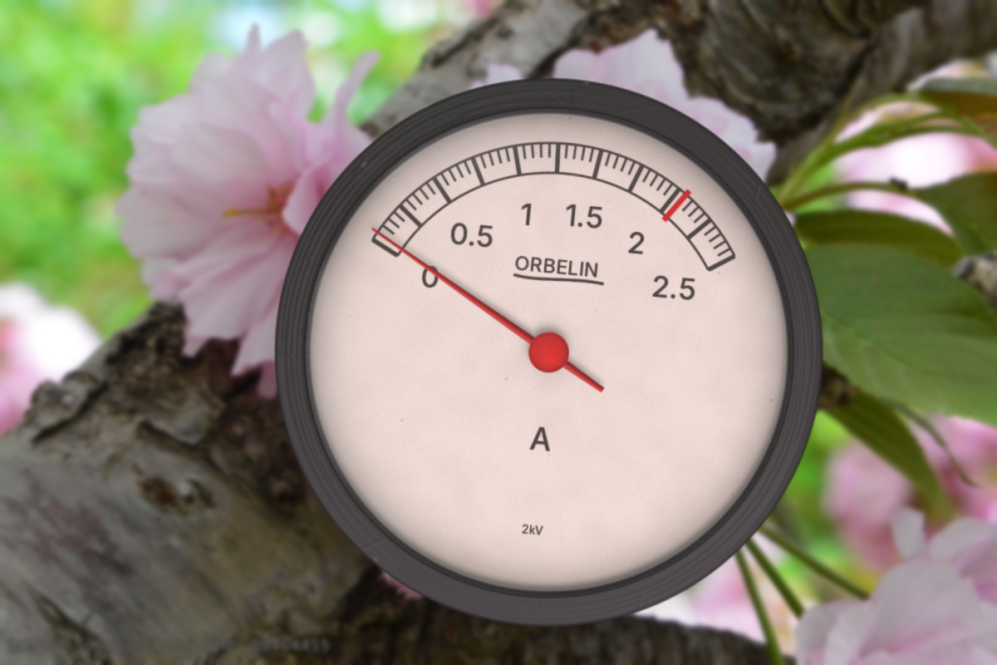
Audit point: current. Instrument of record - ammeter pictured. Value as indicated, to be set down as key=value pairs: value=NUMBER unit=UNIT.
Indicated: value=0.05 unit=A
